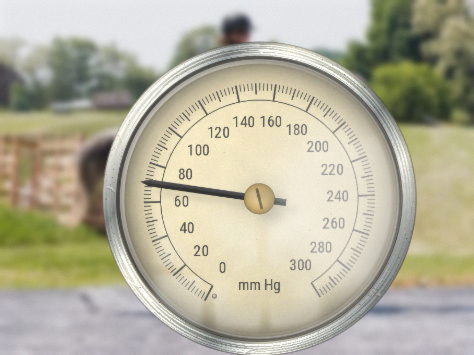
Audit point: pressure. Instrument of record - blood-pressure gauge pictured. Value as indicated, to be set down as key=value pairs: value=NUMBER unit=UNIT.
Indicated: value=70 unit=mmHg
